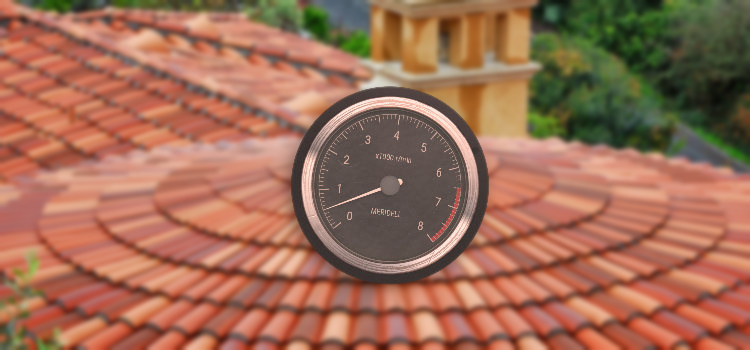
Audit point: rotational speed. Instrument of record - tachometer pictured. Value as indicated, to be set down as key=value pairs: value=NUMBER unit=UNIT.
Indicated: value=500 unit=rpm
